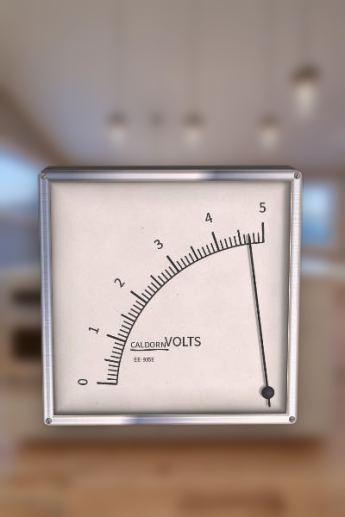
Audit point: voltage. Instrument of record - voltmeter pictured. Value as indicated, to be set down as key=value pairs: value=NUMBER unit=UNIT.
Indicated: value=4.7 unit=V
